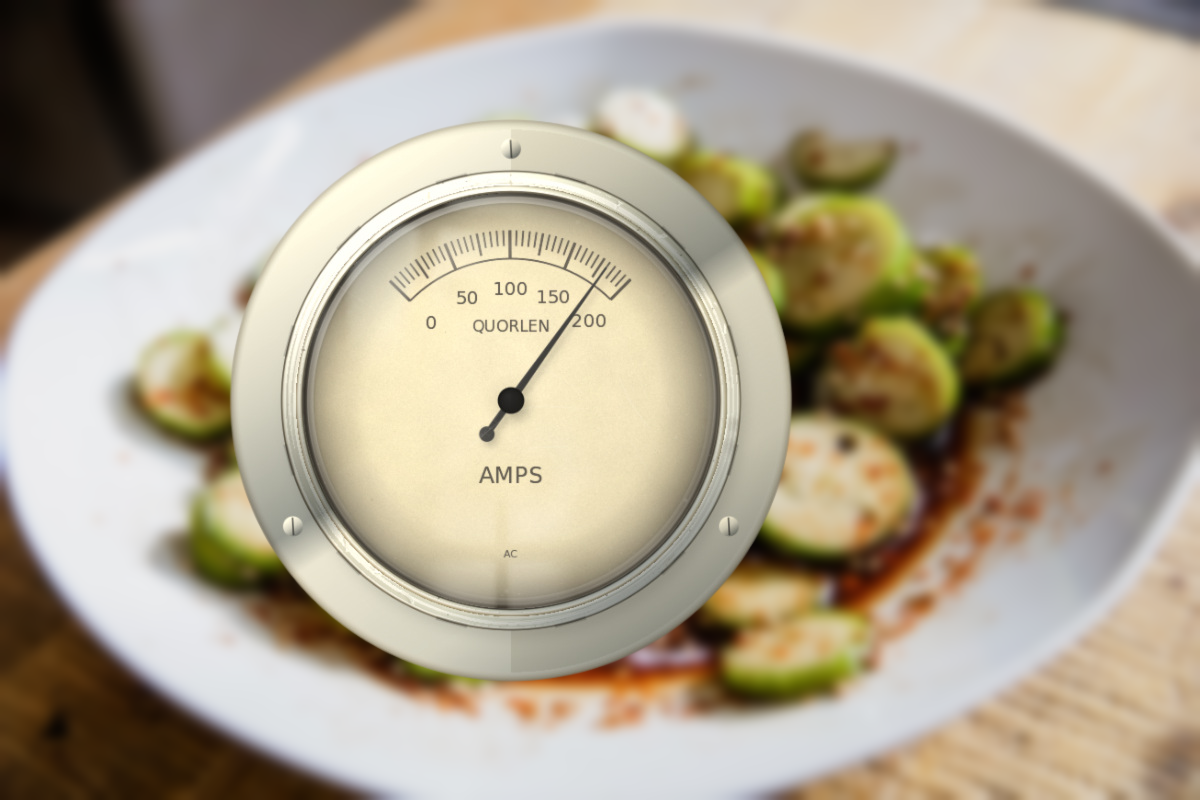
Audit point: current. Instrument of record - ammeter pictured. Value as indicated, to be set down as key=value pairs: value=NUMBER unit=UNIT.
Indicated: value=180 unit=A
